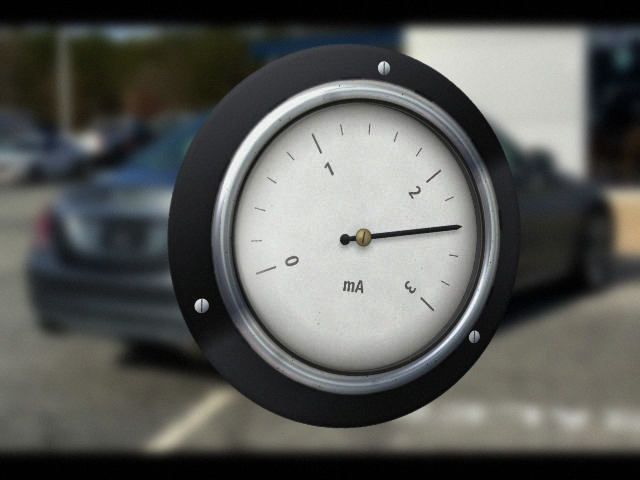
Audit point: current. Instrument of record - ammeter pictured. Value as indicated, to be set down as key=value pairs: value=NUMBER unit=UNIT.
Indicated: value=2.4 unit=mA
